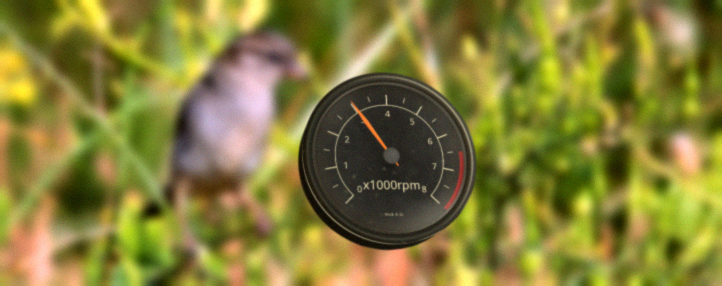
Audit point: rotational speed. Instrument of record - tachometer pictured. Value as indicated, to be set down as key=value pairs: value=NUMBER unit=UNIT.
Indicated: value=3000 unit=rpm
